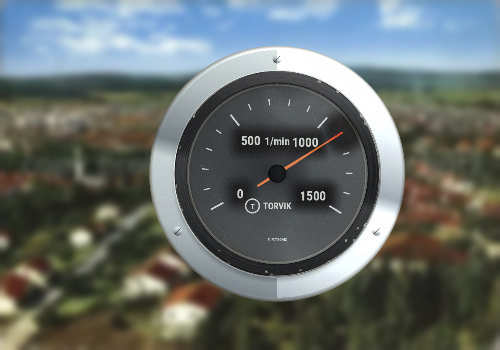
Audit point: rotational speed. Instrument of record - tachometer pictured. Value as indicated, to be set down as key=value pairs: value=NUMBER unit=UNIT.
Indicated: value=1100 unit=rpm
